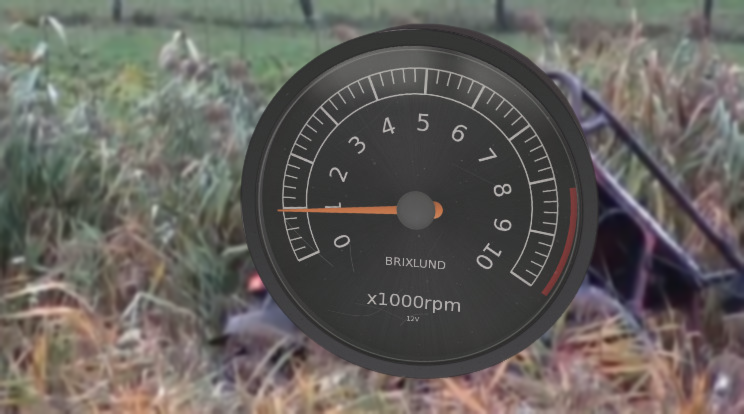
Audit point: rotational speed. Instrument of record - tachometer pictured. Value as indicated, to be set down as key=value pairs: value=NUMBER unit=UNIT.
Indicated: value=1000 unit=rpm
